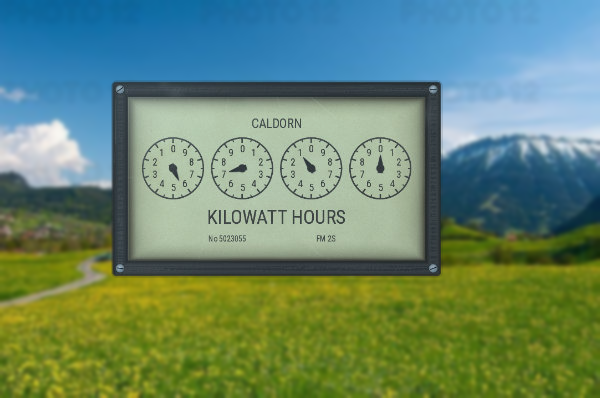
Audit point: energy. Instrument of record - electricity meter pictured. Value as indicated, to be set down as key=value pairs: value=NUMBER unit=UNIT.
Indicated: value=5710 unit=kWh
